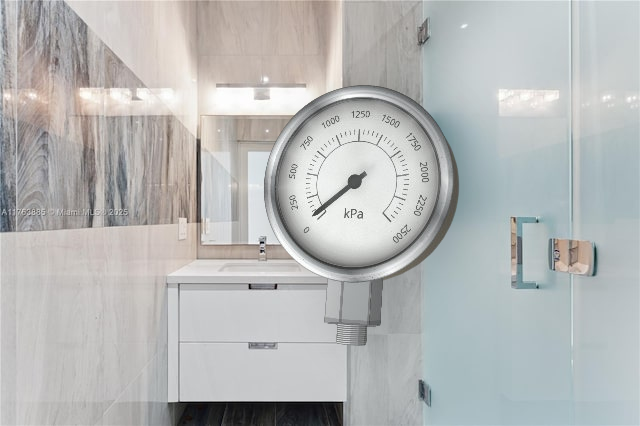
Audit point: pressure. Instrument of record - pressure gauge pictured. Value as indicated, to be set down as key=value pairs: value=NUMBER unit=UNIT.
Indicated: value=50 unit=kPa
